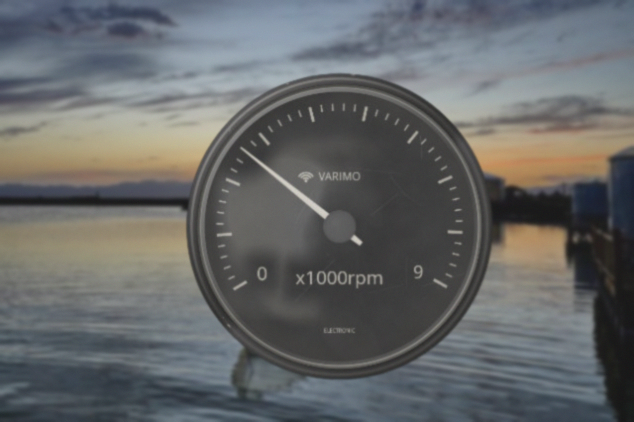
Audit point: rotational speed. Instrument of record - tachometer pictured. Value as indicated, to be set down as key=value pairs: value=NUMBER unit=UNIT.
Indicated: value=2600 unit=rpm
